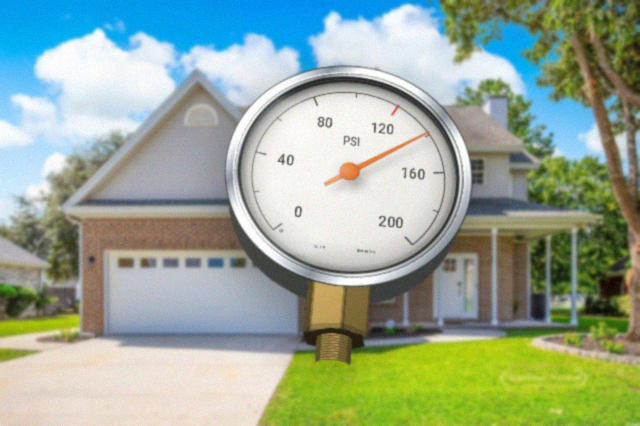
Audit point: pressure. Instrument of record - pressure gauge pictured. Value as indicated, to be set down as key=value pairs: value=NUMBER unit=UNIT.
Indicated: value=140 unit=psi
